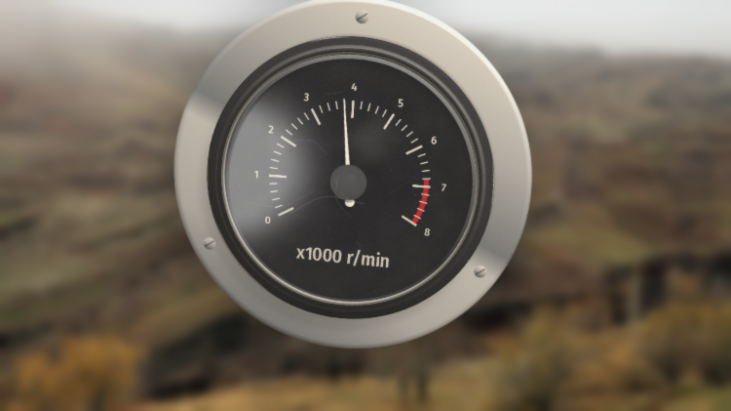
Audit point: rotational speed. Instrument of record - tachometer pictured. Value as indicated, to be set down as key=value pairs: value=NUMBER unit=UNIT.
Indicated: value=3800 unit=rpm
